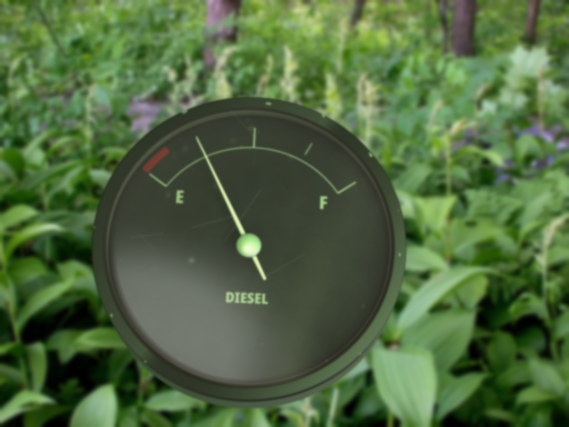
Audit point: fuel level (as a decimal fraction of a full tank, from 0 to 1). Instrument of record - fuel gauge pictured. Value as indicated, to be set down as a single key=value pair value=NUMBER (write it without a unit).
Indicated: value=0.25
